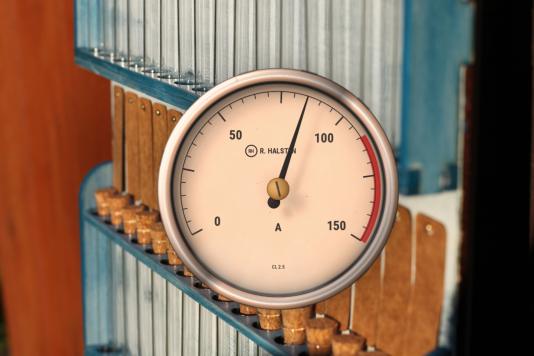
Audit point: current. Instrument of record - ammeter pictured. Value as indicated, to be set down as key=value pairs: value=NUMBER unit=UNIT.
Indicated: value=85 unit=A
